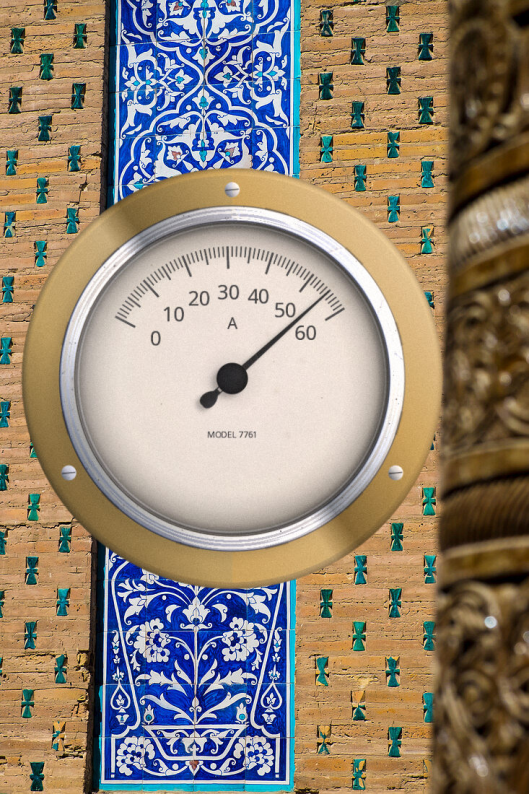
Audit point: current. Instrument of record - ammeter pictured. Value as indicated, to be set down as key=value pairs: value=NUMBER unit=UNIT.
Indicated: value=55 unit=A
